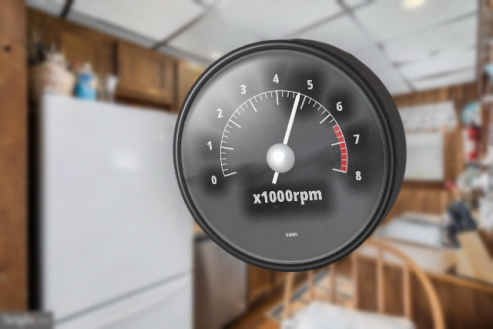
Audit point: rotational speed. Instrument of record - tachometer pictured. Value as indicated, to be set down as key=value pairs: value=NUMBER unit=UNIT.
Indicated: value=4800 unit=rpm
